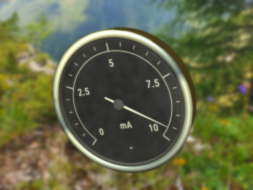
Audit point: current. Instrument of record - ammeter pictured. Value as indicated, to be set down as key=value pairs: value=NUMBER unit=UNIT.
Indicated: value=9.5 unit=mA
